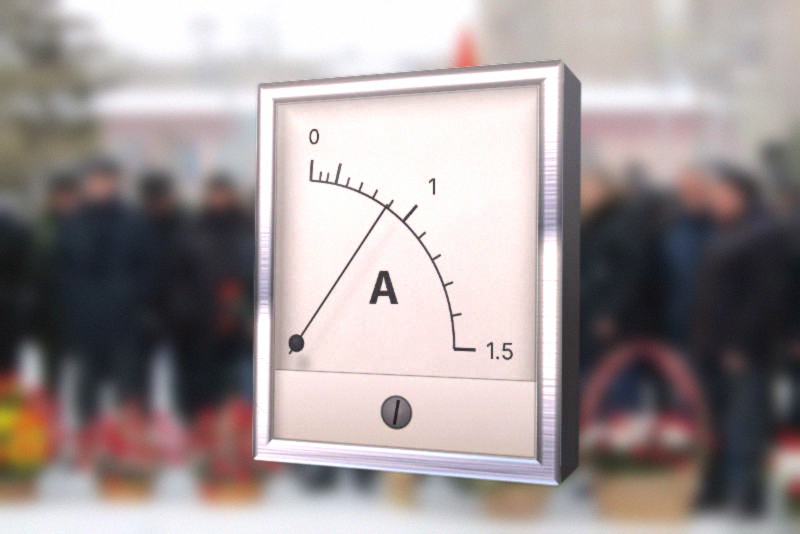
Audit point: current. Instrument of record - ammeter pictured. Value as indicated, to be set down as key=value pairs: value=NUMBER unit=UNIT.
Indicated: value=0.9 unit=A
